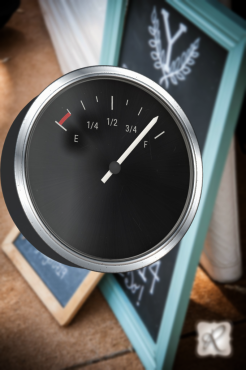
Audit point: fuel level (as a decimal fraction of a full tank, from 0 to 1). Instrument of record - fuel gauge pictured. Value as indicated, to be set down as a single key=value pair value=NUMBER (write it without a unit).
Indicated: value=0.875
